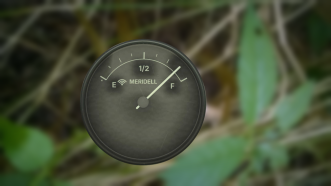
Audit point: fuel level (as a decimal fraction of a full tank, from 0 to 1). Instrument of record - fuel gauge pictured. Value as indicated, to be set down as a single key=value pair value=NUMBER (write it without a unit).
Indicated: value=0.875
